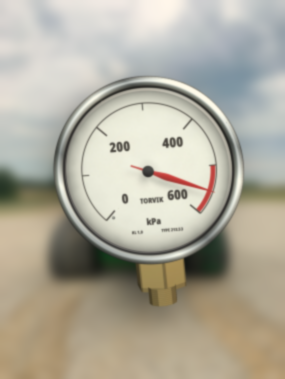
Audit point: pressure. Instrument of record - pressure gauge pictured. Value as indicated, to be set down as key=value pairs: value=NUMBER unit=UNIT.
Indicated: value=550 unit=kPa
